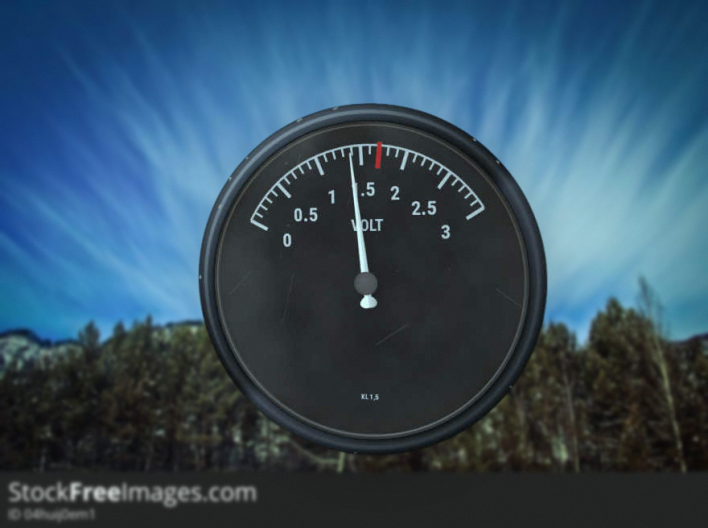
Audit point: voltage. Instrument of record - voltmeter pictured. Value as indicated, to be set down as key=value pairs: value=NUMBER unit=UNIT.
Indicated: value=1.4 unit=V
